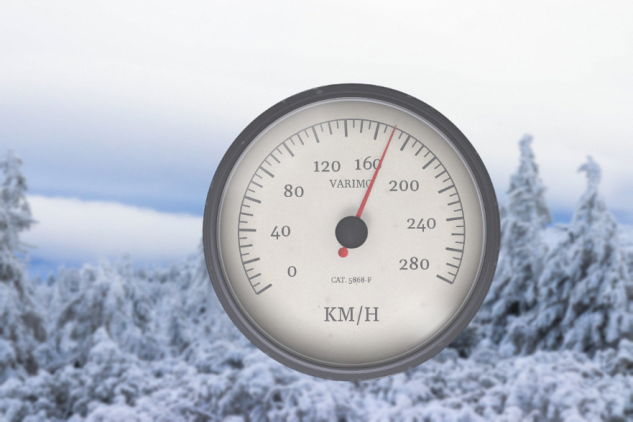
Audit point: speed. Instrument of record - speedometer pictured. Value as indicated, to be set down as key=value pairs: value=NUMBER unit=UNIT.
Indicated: value=170 unit=km/h
